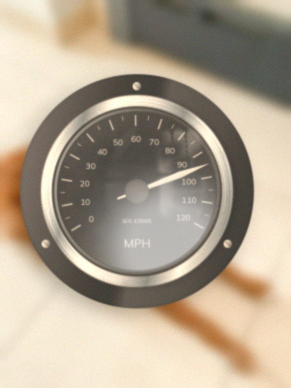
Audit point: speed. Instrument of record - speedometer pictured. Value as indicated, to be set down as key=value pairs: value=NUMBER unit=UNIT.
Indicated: value=95 unit=mph
